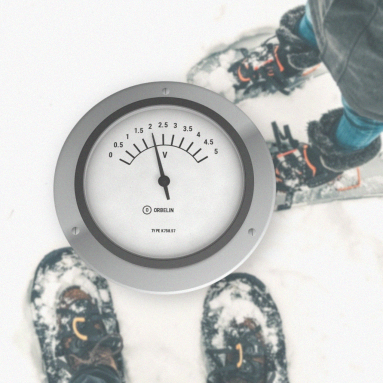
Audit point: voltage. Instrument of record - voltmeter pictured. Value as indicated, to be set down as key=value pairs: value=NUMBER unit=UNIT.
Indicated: value=2 unit=V
